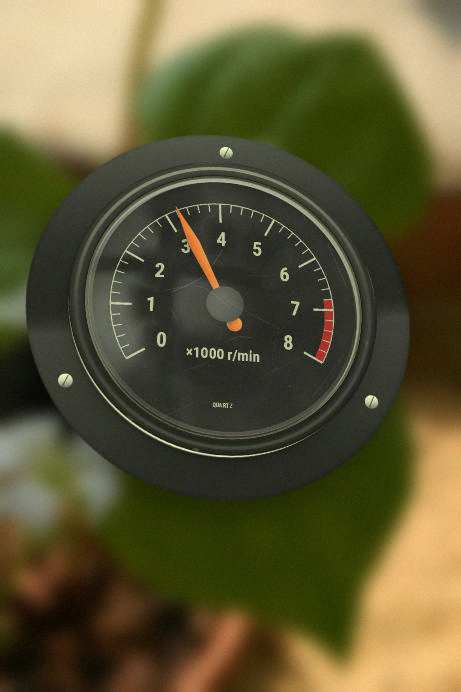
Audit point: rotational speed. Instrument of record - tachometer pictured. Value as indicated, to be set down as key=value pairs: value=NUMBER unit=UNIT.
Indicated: value=3200 unit=rpm
